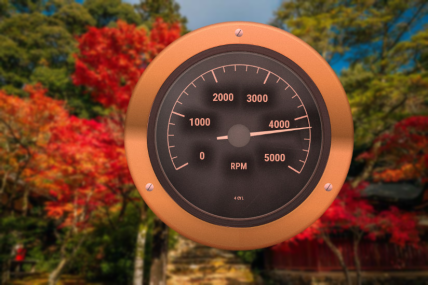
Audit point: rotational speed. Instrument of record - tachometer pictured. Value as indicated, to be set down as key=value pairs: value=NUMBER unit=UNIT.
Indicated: value=4200 unit=rpm
